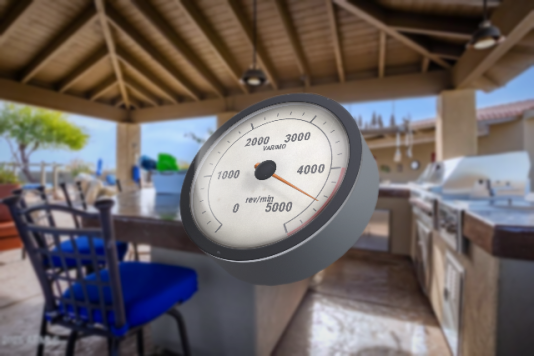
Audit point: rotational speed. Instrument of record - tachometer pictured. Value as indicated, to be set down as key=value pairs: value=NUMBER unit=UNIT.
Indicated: value=4500 unit=rpm
